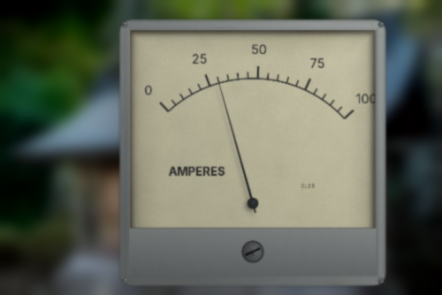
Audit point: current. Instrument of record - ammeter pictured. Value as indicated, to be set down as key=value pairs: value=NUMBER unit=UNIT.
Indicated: value=30 unit=A
